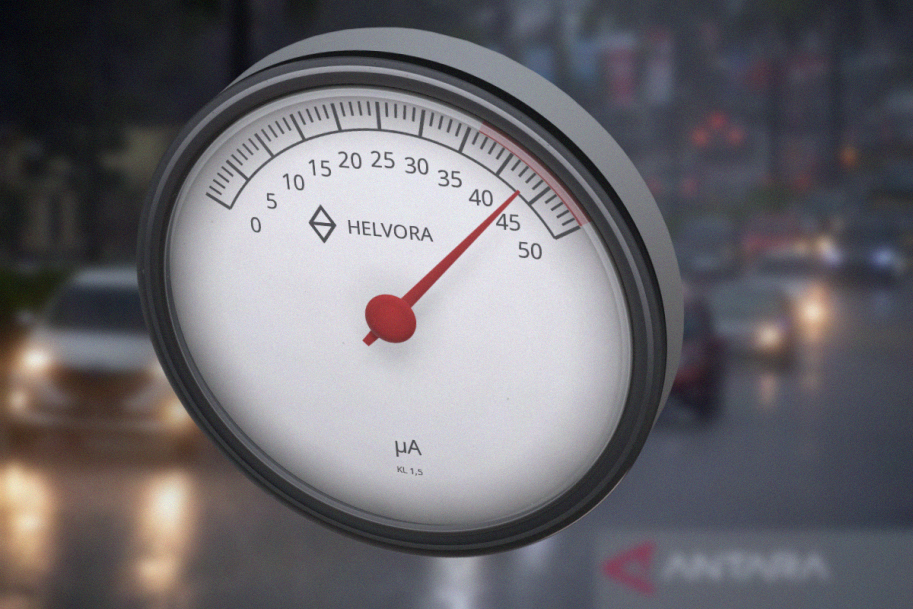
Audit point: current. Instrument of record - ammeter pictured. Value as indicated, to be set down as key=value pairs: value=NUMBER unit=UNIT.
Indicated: value=43 unit=µA
